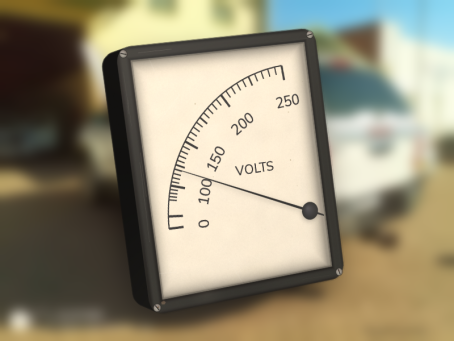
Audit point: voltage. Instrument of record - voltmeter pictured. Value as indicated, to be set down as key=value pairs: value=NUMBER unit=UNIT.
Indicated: value=120 unit=V
